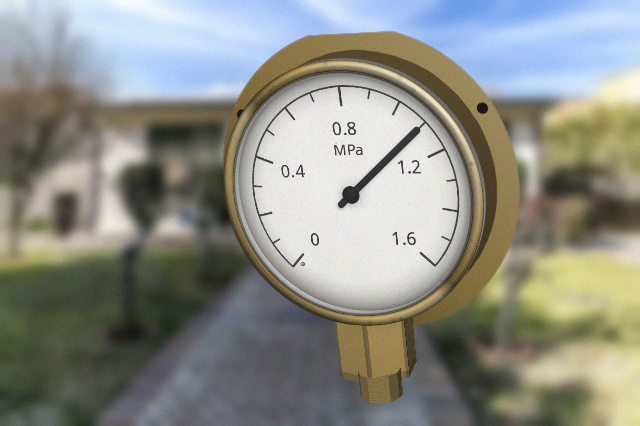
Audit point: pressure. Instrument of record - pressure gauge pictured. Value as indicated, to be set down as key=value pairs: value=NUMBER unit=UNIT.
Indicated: value=1.1 unit=MPa
